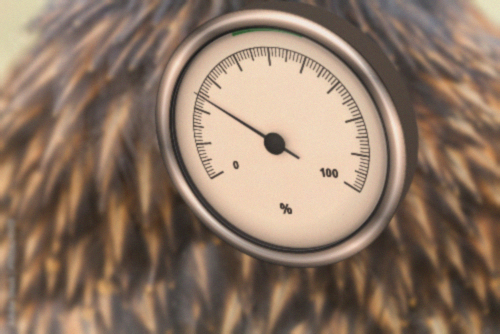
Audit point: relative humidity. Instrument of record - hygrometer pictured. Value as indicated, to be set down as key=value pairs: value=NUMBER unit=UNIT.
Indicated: value=25 unit=%
